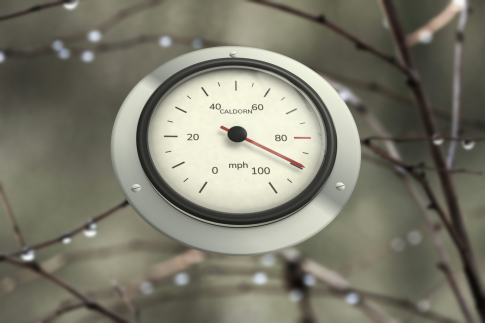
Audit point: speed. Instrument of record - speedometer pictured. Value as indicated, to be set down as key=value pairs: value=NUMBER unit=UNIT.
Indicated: value=90 unit=mph
